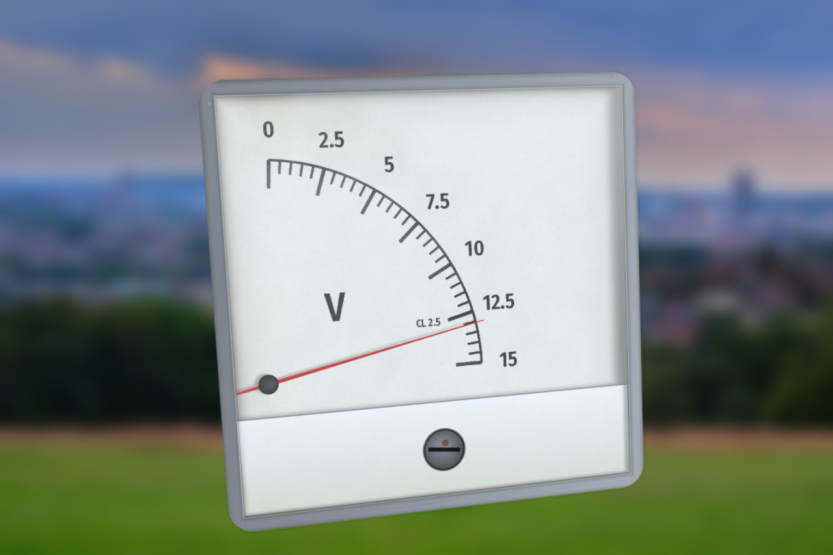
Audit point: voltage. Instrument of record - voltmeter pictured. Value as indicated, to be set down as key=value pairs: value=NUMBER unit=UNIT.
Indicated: value=13 unit=V
